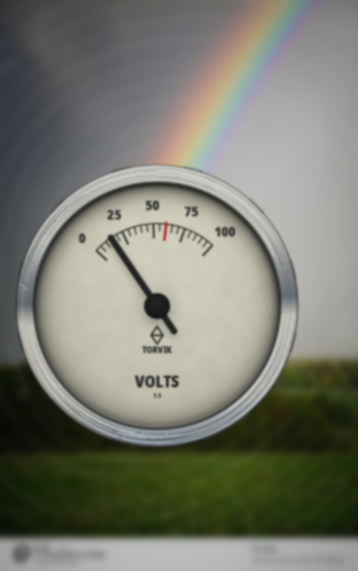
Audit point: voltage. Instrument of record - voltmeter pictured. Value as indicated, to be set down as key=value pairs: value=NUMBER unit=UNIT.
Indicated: value=15 unit=V
